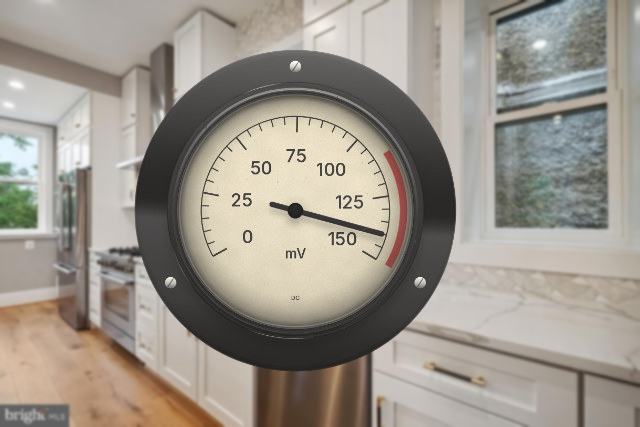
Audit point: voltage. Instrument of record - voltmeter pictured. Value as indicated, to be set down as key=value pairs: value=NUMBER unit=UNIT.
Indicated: value=140 unit=mV
